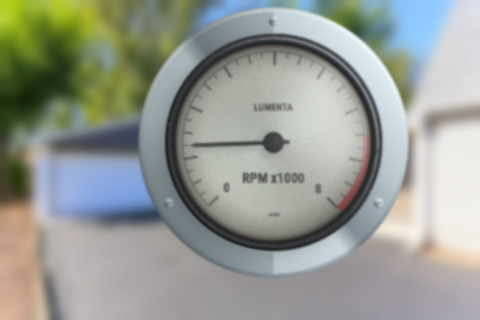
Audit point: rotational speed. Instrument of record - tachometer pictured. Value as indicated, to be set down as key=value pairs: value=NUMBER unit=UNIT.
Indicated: value=1250 unit=rpm
